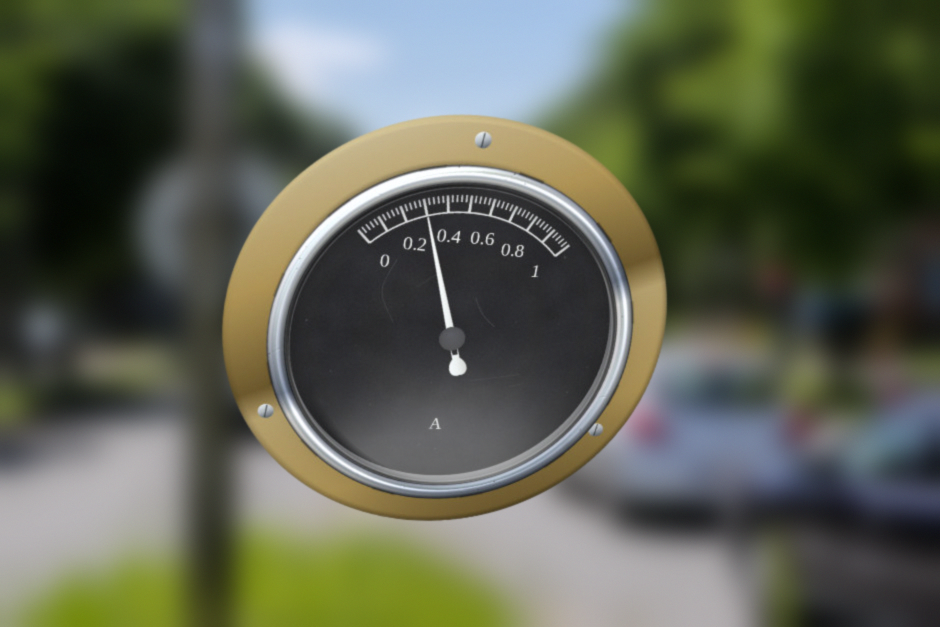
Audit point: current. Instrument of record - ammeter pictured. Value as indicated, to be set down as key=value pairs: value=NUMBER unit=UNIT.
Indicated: value=0.3 unit=A
